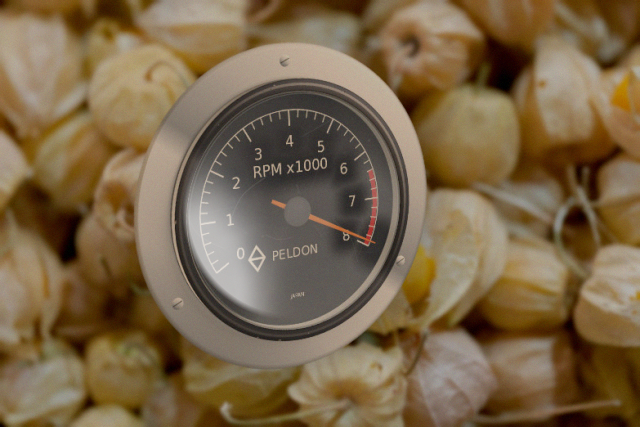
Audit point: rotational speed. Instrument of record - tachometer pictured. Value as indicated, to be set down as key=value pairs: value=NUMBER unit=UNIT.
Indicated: value=7900 unit=rpm
